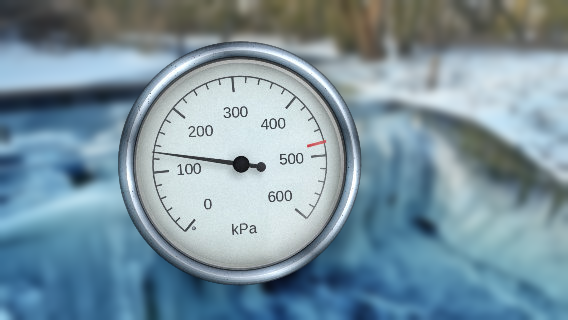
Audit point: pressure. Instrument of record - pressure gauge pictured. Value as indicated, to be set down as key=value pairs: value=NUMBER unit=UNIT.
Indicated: value=130 unit=kPa
